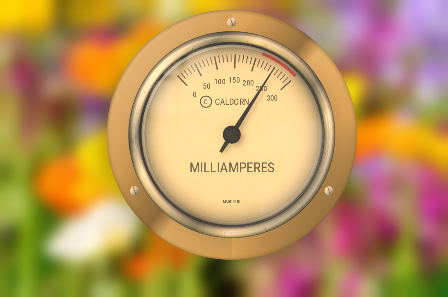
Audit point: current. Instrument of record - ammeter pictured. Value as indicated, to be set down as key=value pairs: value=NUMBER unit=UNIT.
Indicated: value=250 unit=mA
